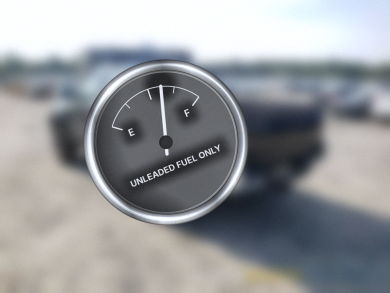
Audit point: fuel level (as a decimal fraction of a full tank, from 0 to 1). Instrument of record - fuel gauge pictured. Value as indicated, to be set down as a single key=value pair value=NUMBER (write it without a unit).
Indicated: value=0.625
